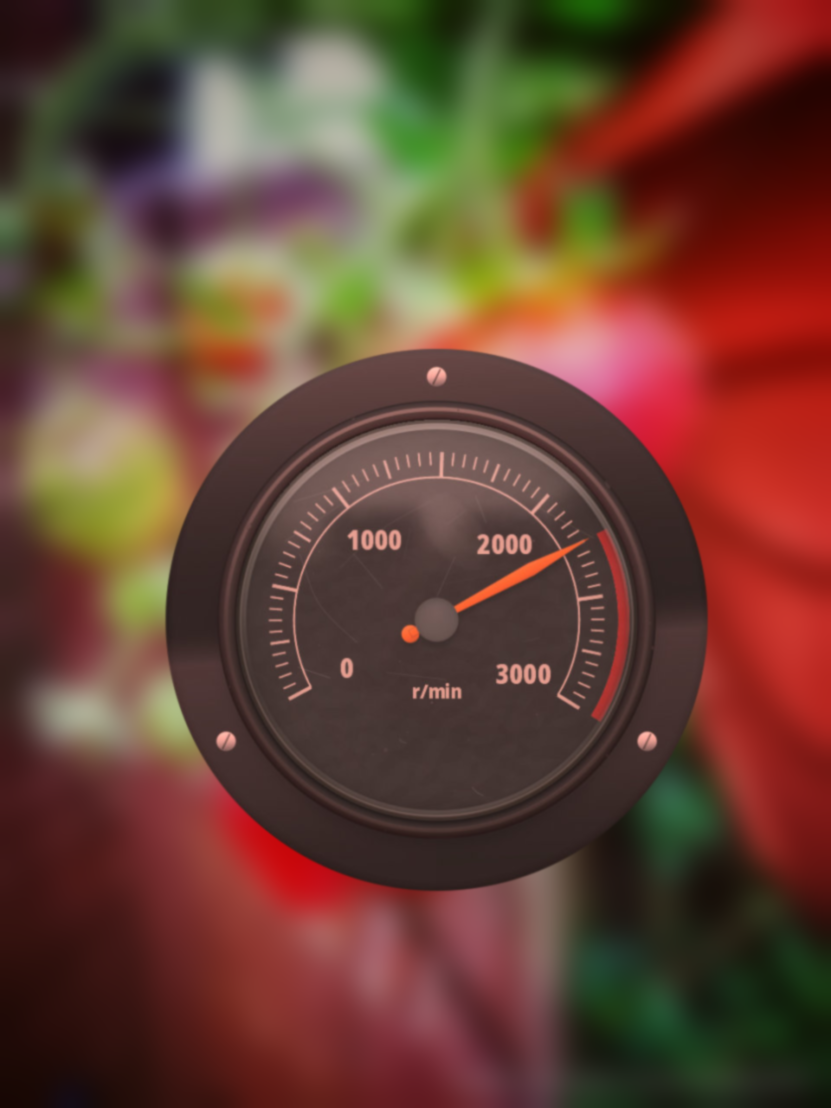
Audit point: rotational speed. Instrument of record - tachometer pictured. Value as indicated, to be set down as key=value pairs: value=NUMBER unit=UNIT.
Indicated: value=2250 unit=rpm
